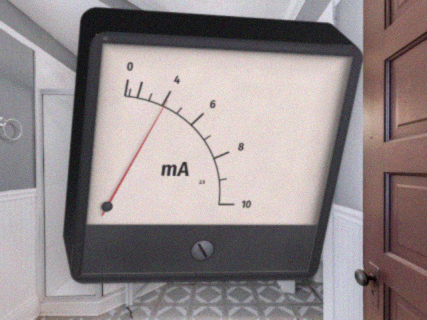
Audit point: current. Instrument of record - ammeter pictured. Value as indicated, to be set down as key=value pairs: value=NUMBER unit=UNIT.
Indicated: value=4 unit=mA
